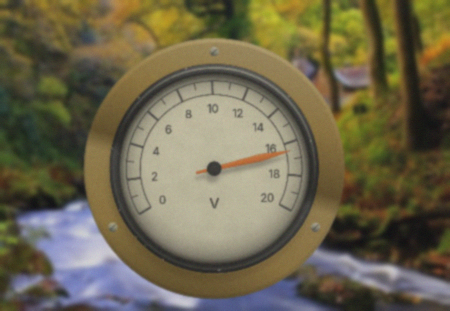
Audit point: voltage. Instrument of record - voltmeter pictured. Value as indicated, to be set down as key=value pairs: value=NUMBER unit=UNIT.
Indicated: value=16.5 unit=V
